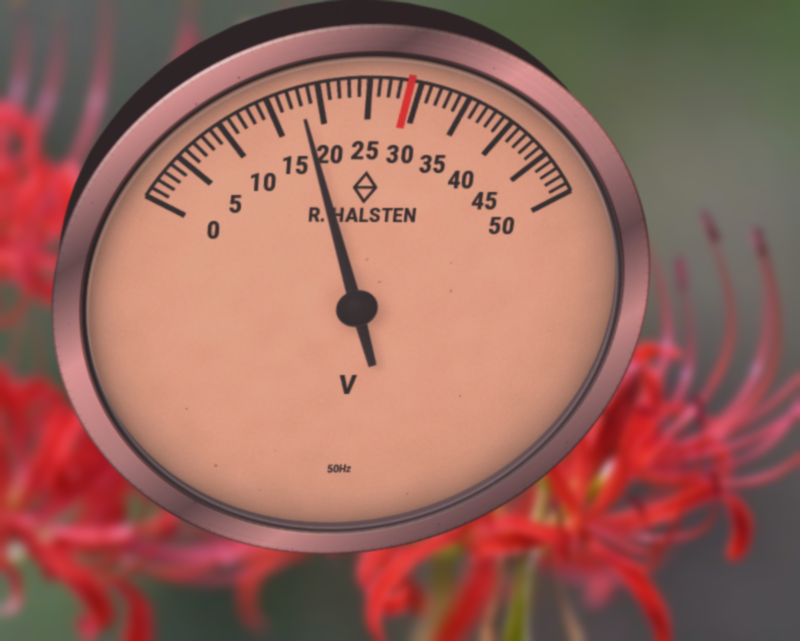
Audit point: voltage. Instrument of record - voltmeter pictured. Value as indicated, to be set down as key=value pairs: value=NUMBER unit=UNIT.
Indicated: value=18 unit=V
